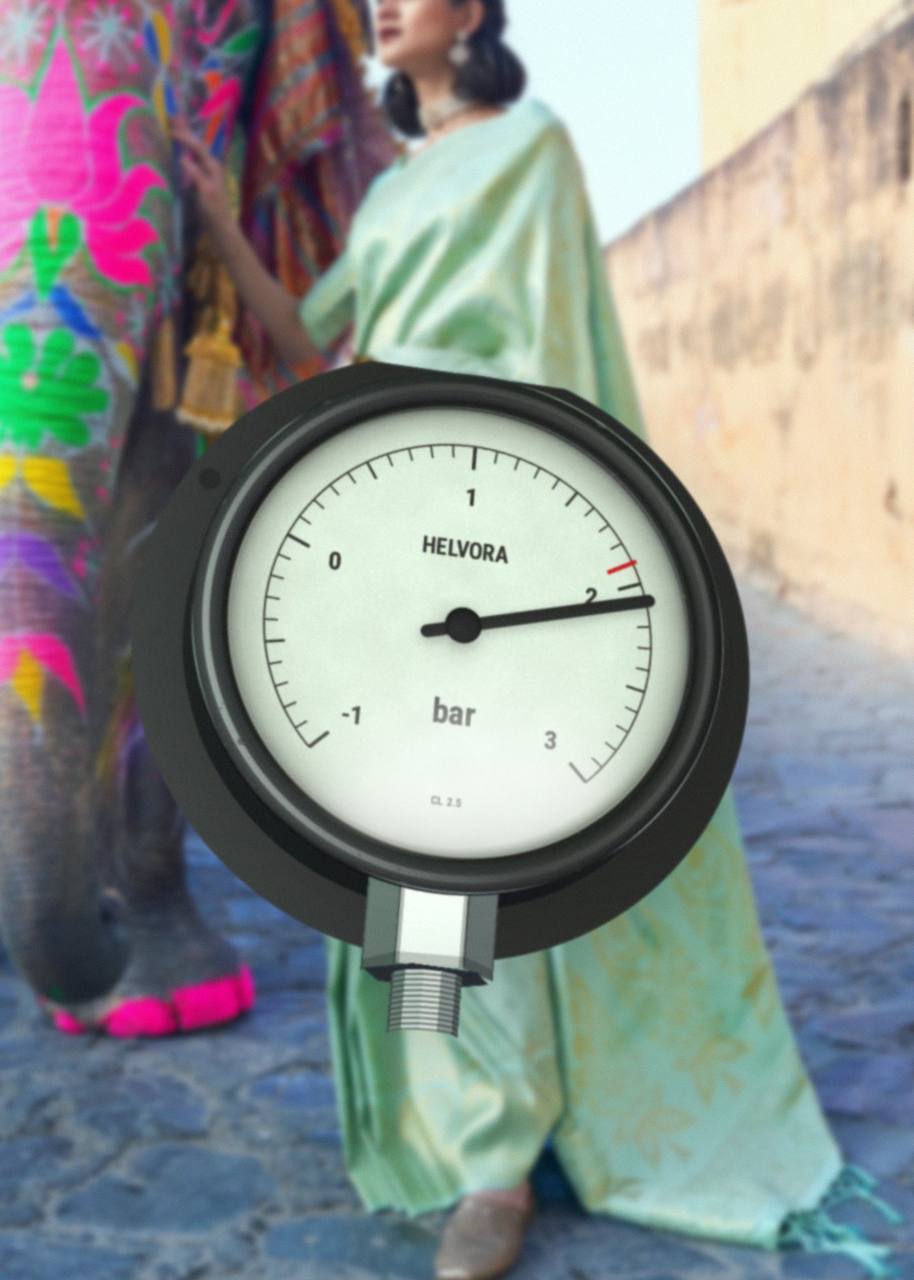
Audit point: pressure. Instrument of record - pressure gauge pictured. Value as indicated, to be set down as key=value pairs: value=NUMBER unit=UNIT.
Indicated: value=2.1 unit=bar
